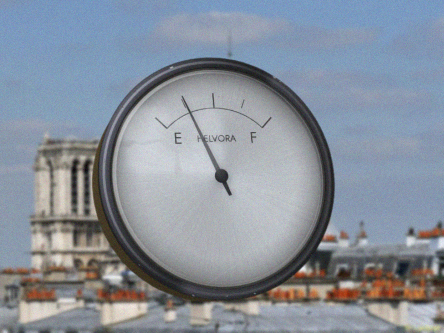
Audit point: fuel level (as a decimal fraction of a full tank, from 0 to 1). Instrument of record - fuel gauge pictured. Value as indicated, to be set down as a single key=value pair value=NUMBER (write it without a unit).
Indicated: value=0.25
